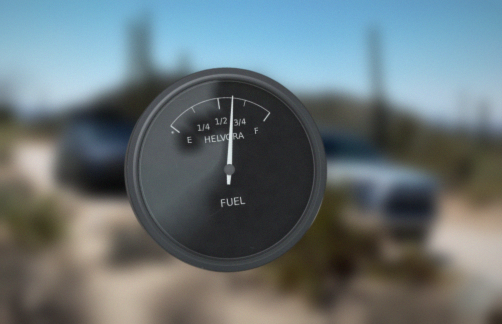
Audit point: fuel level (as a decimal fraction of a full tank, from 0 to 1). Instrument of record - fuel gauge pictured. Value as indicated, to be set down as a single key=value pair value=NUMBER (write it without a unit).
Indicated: value=0.625
